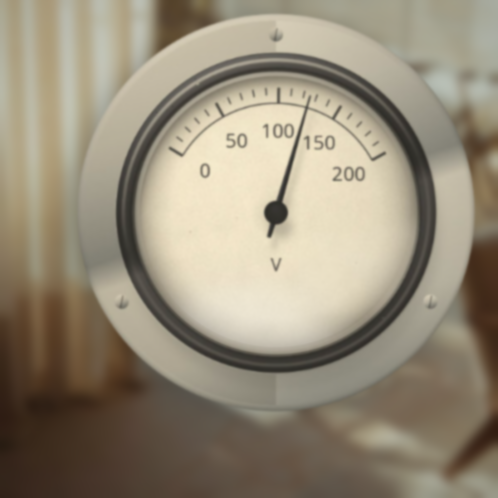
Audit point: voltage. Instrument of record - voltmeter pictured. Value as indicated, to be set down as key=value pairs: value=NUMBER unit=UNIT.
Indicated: value=125 unit=V
